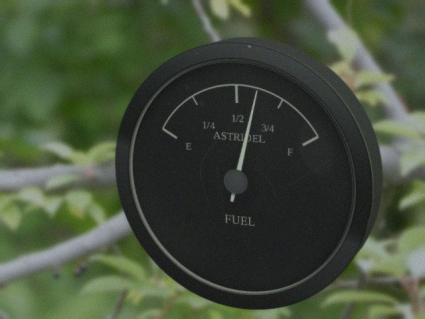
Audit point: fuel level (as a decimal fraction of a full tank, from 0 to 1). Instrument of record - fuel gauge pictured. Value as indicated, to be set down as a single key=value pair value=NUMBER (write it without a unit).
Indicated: value=0.625
